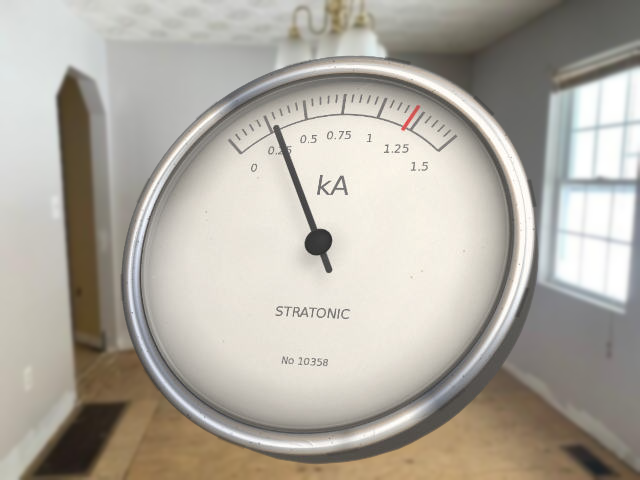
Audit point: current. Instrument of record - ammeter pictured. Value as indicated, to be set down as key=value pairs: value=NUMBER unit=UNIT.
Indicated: value=0.3 unit=kA
